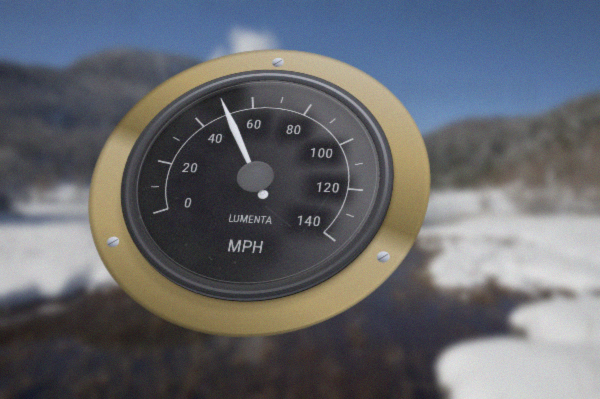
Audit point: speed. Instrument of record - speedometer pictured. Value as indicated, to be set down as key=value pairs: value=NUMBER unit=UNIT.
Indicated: value=50 unit=mph
